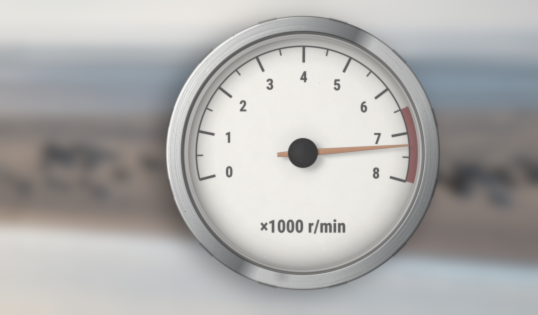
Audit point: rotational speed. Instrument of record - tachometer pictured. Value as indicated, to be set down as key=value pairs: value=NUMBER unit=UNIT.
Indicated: value=7250 unit=rpm
